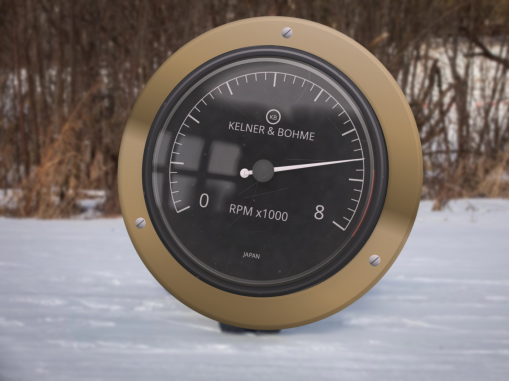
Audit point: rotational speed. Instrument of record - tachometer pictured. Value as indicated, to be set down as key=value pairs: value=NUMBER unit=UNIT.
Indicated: value=6600 unit=rpm
